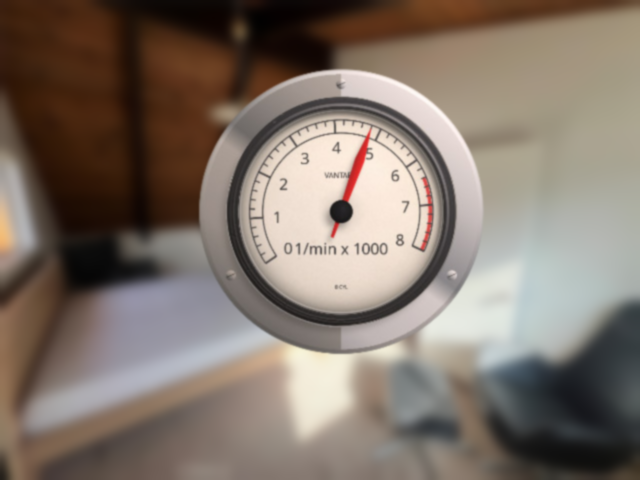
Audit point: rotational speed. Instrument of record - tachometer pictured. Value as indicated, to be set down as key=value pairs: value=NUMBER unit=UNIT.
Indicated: value=4800 unit=rpm
